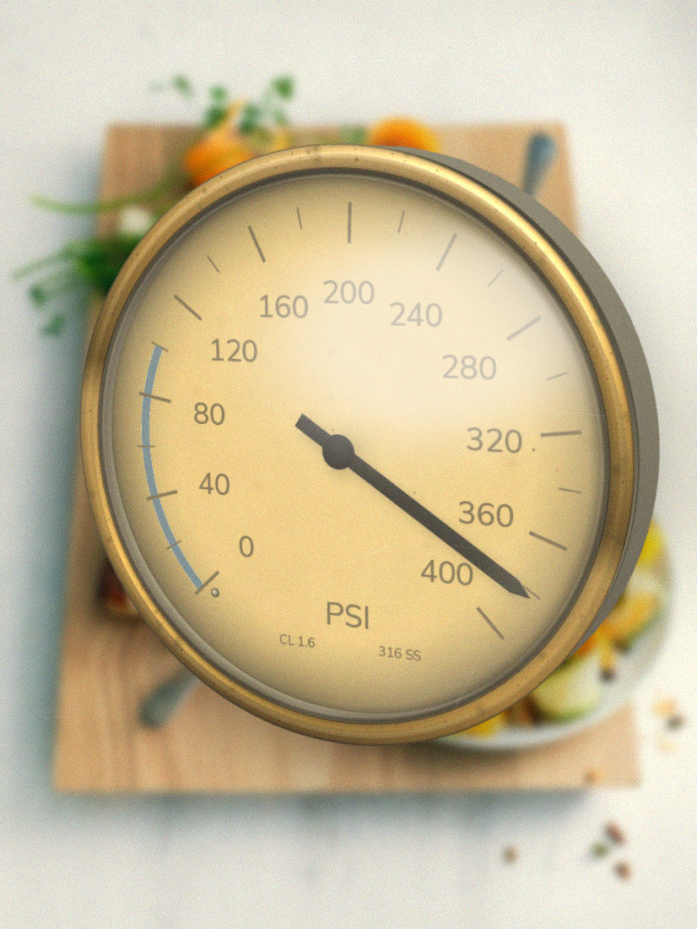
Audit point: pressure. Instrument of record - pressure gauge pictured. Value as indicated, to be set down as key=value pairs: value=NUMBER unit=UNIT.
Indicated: value=380 unit=psi
